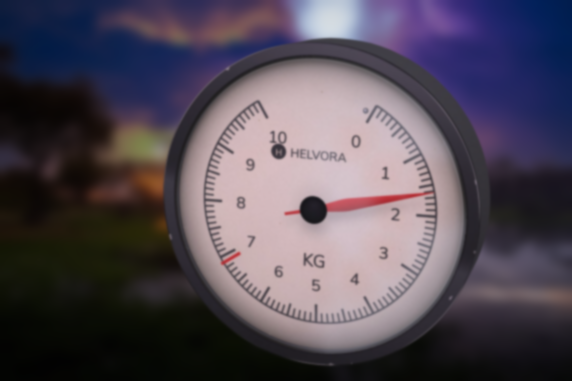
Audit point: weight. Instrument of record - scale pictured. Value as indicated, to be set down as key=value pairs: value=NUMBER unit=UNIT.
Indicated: value=1.6 unit=kg
